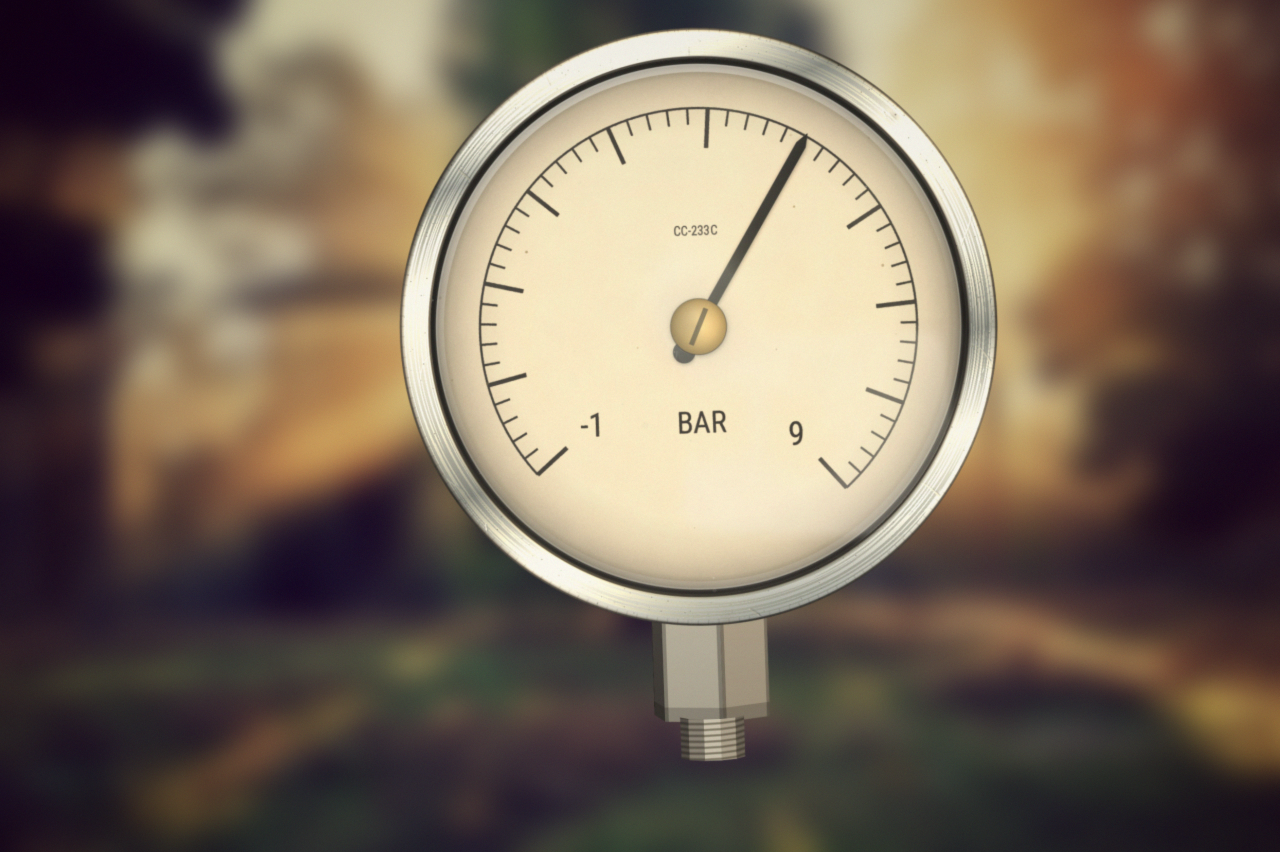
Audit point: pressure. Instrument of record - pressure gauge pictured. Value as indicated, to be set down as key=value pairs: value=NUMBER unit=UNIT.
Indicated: value=5 unit=bar
